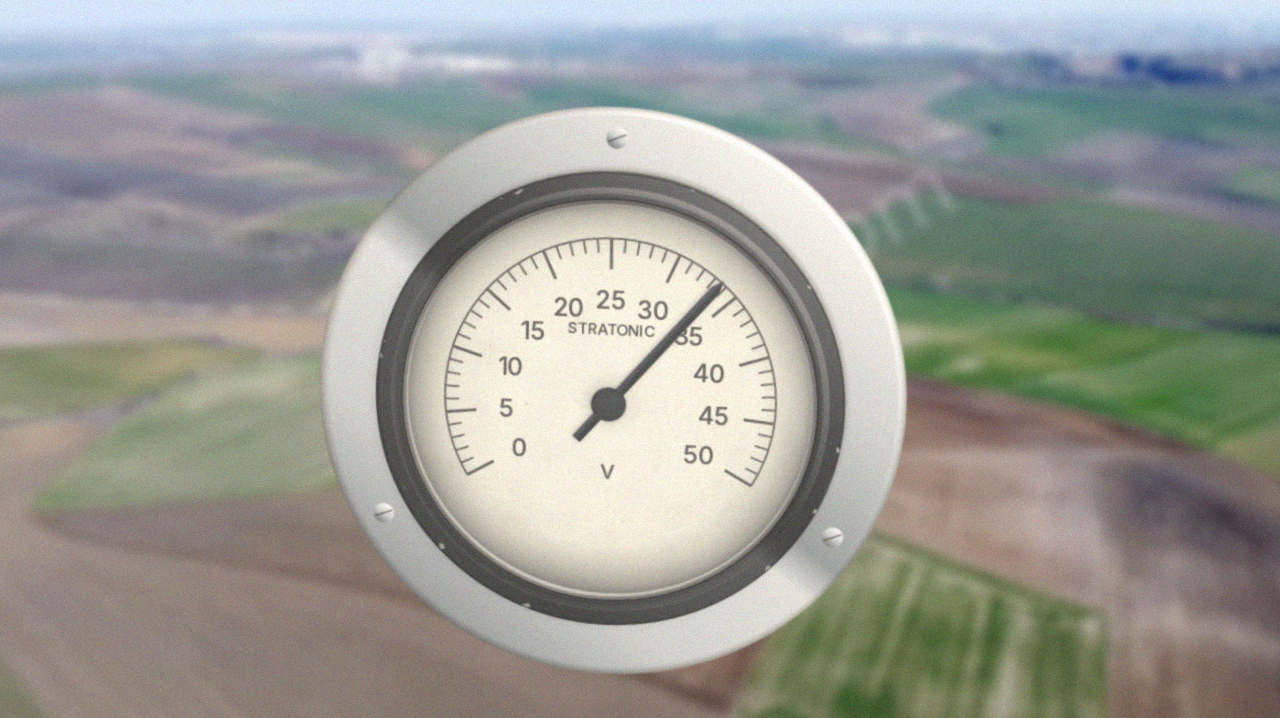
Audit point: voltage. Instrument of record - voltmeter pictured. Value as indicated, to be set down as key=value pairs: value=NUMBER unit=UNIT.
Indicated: value=33.5 unit=V
